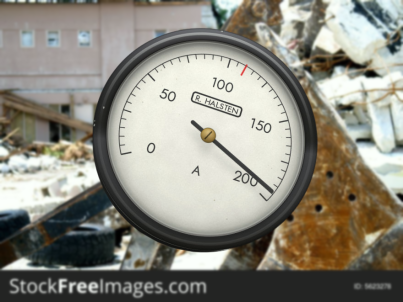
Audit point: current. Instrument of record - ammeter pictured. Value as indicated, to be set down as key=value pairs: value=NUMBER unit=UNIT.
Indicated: value=195 unit=A
